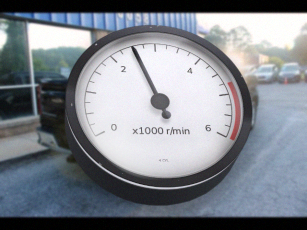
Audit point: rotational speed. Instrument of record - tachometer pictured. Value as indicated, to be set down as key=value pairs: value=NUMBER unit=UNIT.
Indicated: value=2500 unit=rpm
